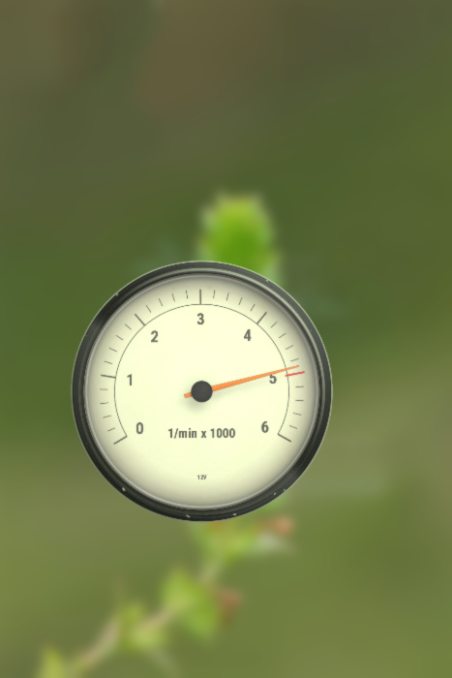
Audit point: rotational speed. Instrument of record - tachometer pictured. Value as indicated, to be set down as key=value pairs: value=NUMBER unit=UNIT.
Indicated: value=4900 unit=rpm
